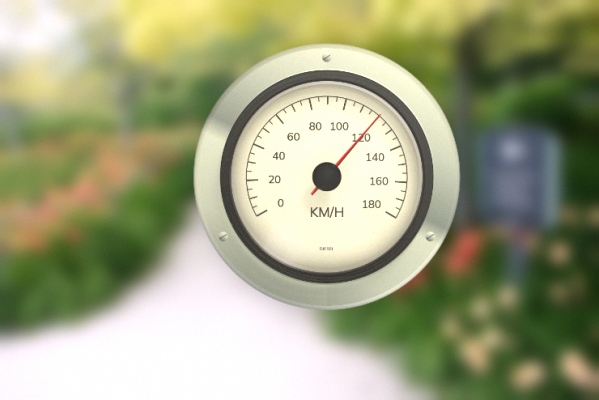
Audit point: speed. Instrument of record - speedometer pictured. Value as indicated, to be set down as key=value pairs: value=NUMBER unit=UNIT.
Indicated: value=120 unit=km/h
